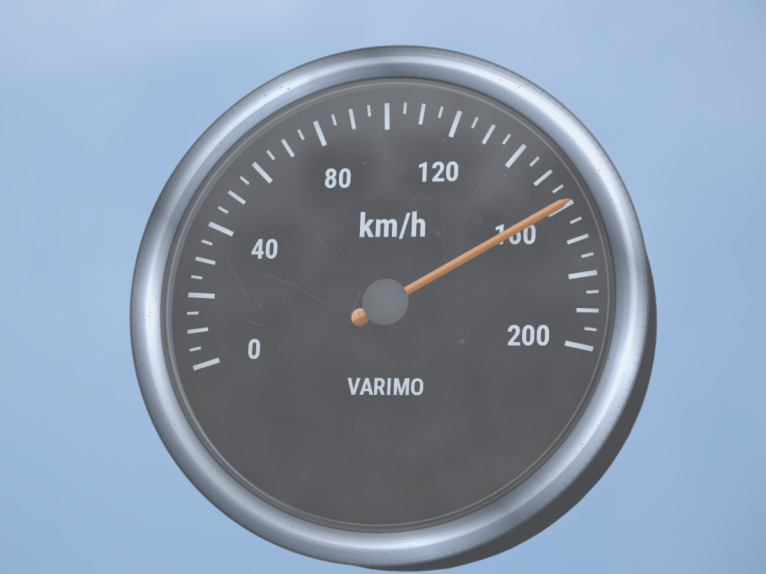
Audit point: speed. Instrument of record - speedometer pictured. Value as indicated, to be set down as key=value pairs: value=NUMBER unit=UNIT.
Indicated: value=160 unit=km/h
